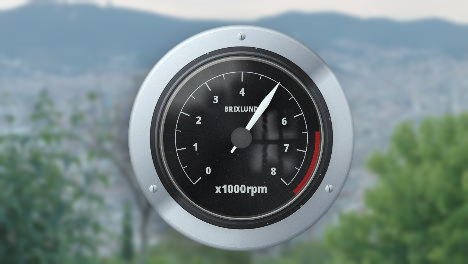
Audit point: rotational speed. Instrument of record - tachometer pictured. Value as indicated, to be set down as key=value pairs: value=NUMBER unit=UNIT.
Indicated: value=5000 unit=rpm
